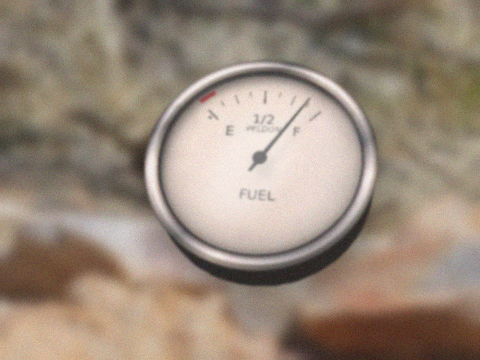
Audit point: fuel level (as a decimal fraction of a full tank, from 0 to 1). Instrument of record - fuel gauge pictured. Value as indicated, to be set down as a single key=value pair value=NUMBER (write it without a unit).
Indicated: value=0.875
